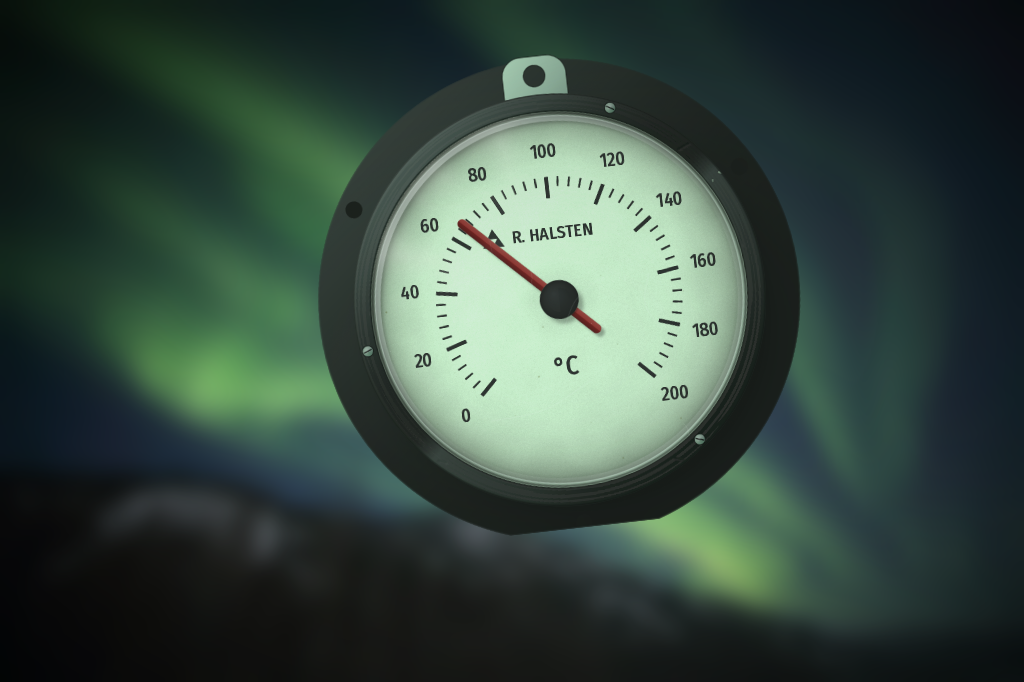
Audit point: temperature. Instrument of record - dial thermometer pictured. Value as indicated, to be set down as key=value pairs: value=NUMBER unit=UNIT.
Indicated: value=66 unit=°C
